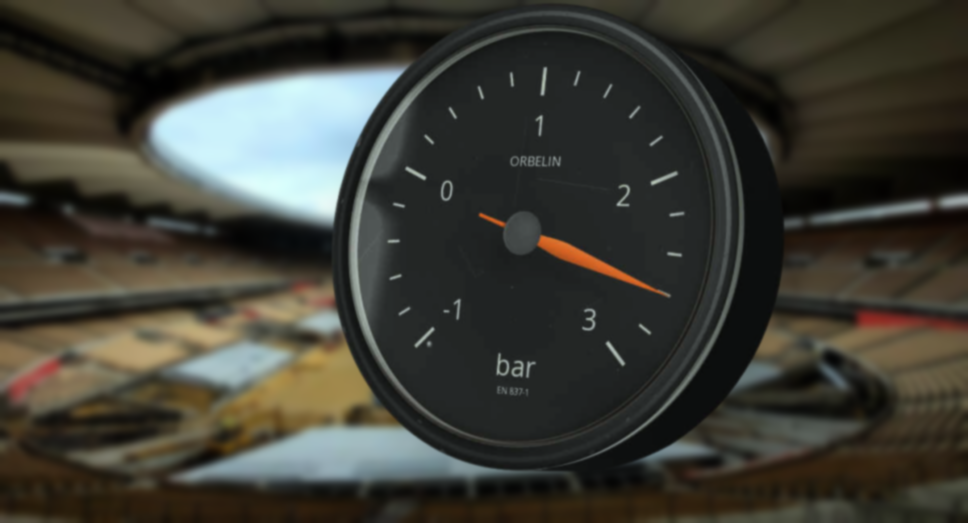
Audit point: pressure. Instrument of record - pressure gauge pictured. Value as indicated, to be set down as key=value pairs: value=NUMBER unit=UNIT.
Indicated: value=2.6 unit=bar
